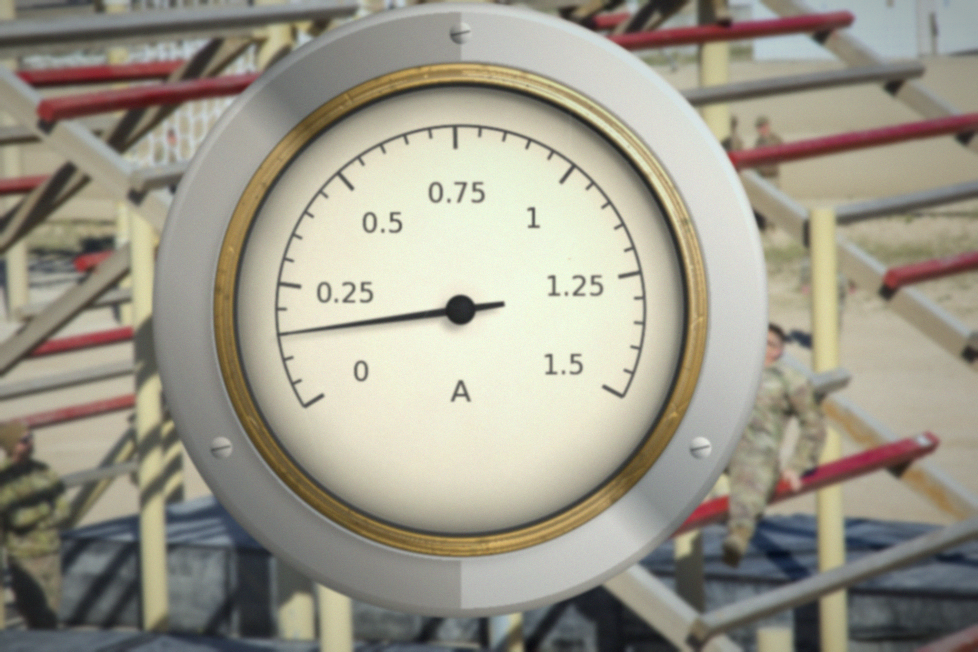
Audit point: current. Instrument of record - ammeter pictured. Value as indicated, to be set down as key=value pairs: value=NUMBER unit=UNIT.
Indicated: value=0.15 unit=A
